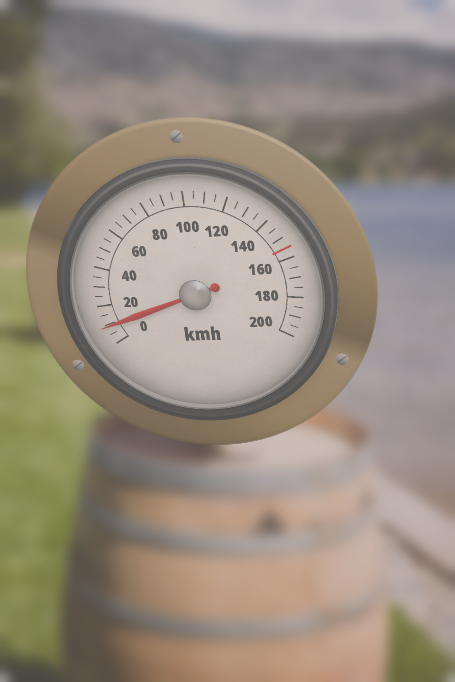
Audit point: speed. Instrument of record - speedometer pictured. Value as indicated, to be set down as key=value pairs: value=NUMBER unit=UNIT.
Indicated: value=10 unit=km/h
